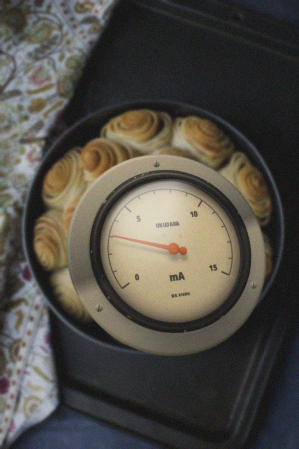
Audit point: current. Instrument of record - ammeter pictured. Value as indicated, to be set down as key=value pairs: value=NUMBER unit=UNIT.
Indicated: value=3 unit=mA
